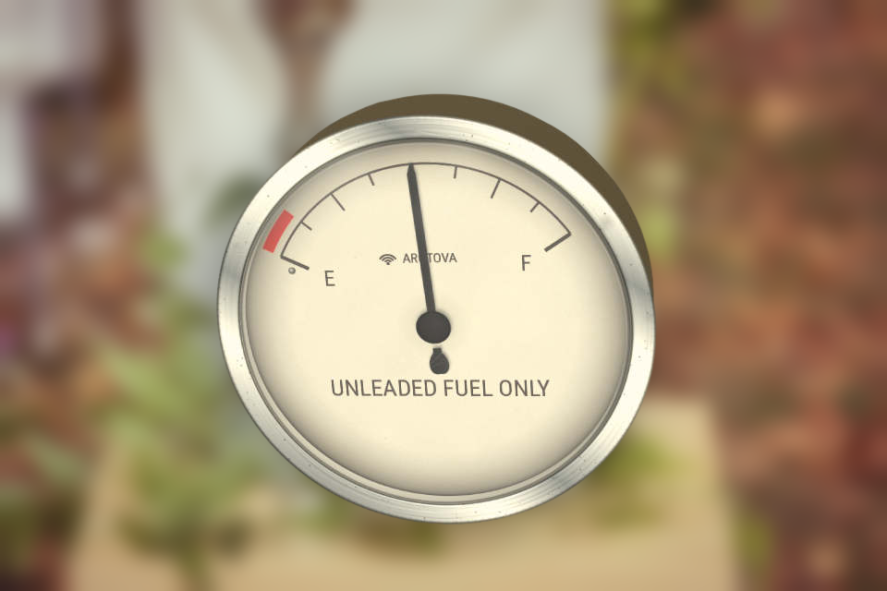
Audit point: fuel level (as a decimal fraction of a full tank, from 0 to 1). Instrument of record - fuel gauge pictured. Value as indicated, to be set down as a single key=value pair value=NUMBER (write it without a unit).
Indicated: value=0.5
